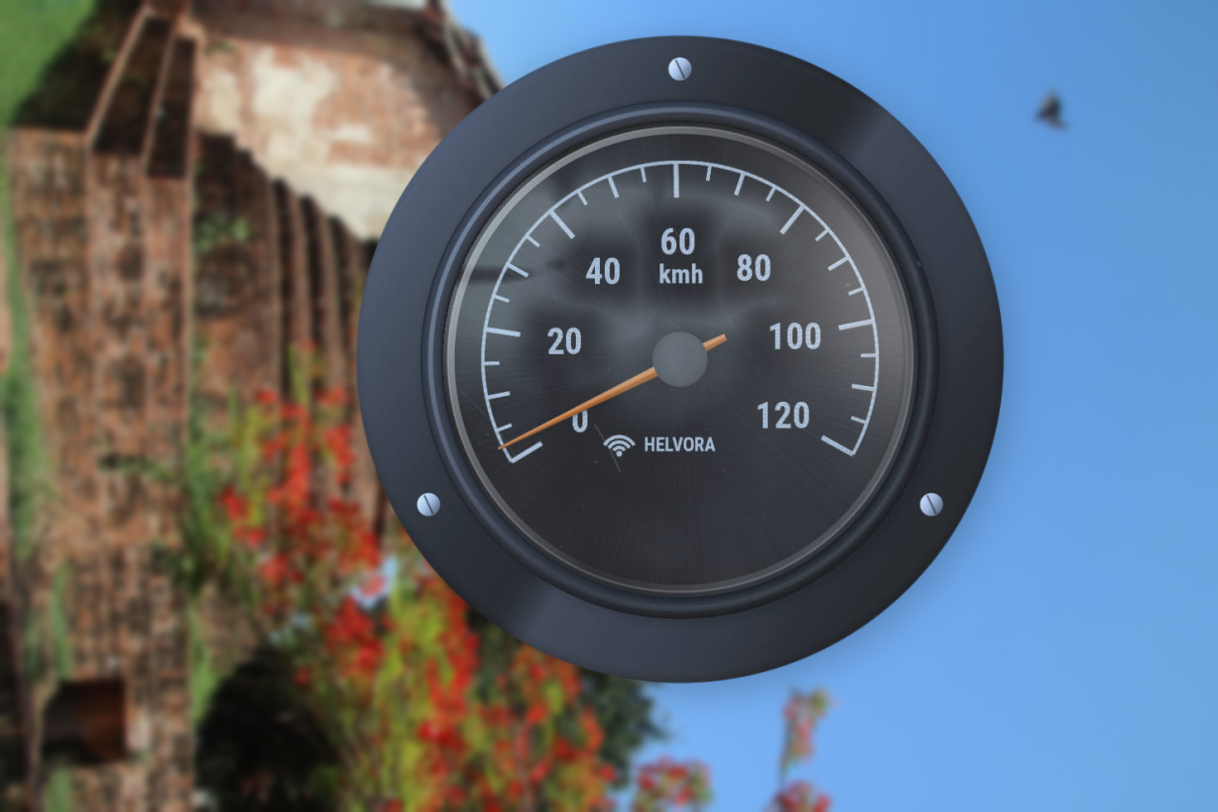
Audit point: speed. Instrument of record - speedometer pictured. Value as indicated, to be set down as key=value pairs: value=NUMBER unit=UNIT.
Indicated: value=2.5 unit=km/h
